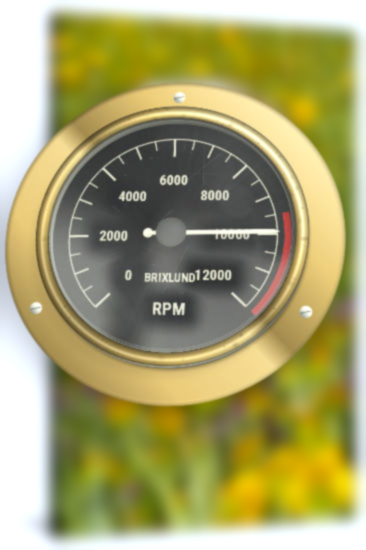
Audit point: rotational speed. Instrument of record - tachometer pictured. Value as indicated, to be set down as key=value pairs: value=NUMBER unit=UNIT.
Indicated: value=10000 unit=rpm
